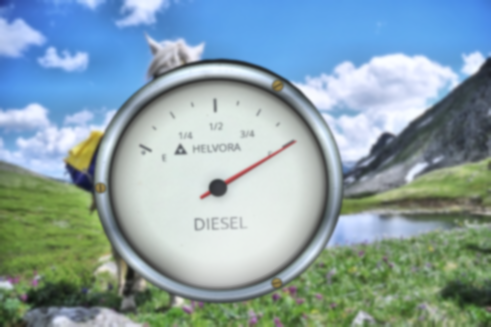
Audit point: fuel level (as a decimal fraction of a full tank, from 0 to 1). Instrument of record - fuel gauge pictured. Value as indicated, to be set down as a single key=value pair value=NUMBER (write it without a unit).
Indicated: value=1
